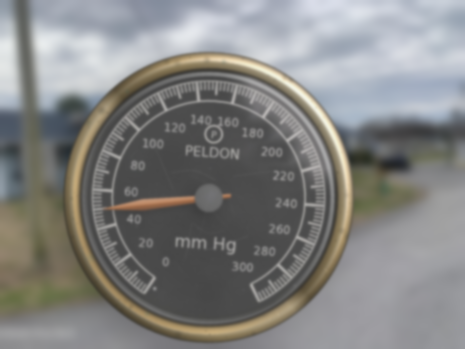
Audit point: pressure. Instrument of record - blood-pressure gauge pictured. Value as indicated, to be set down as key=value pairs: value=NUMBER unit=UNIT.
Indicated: value=50 unit=mmHg
